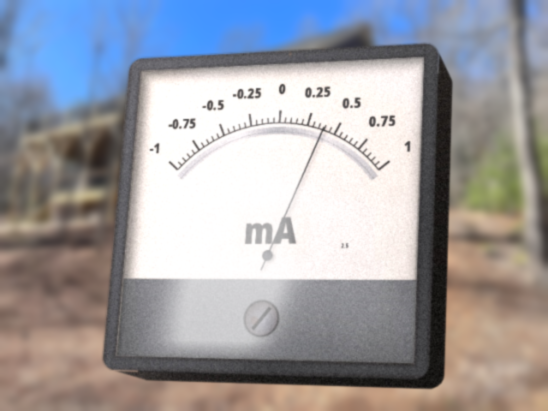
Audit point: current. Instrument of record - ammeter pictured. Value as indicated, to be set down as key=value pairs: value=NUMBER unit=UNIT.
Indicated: value=0.4 unit=mA
